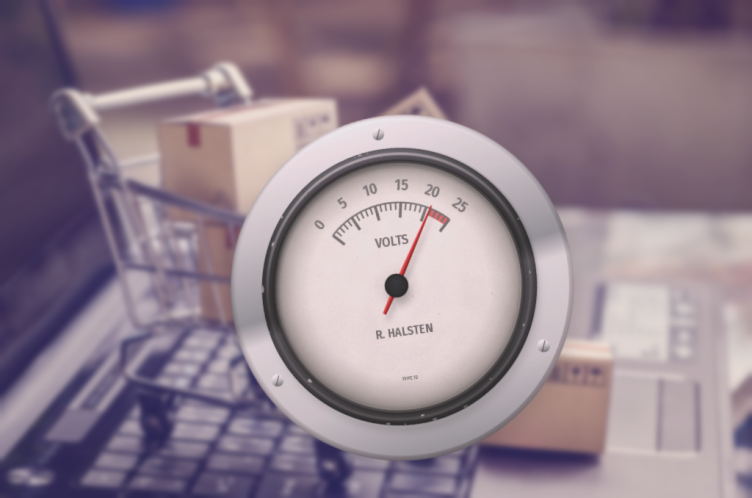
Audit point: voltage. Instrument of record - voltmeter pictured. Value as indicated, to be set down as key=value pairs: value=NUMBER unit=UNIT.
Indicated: value=21 unit=V
